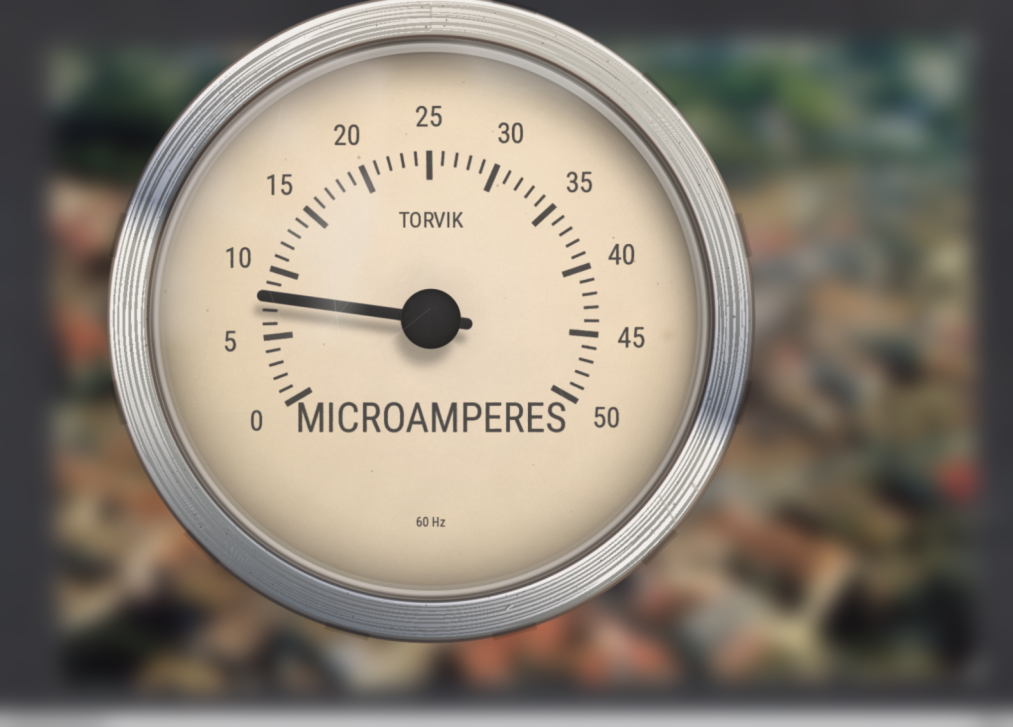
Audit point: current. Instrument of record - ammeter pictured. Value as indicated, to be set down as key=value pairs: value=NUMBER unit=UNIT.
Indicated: value=8 unit=µA
